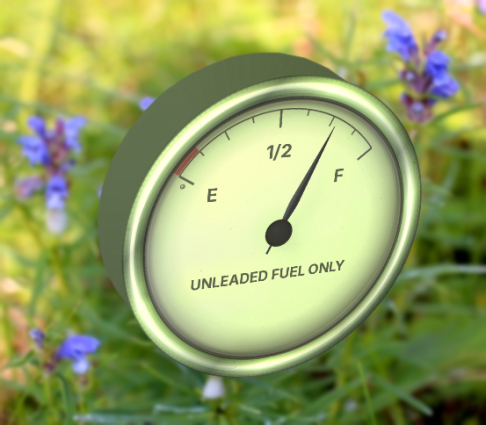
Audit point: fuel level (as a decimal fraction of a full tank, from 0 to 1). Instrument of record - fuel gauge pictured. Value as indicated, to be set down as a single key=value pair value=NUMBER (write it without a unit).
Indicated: value=0.75
